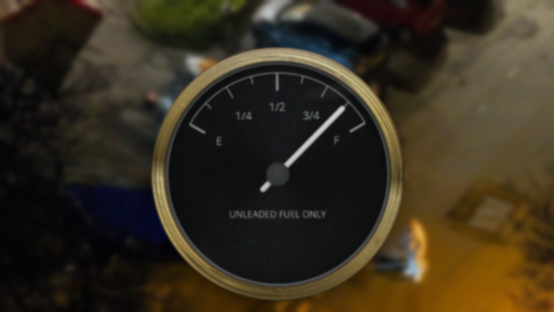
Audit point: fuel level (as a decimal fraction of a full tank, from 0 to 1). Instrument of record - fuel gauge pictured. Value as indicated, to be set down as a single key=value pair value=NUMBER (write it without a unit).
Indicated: value=0.875
